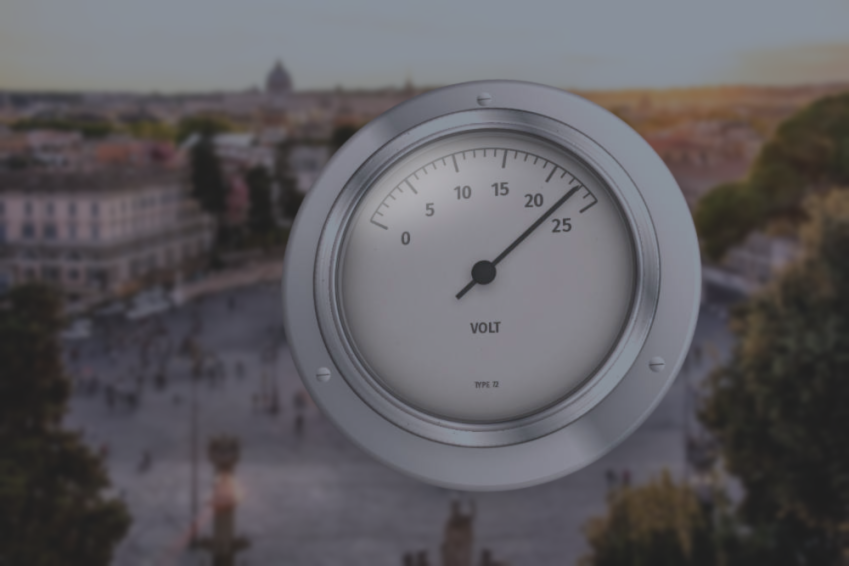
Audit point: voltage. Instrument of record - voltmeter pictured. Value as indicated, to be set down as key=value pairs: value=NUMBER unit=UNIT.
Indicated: value=23 unit=V
